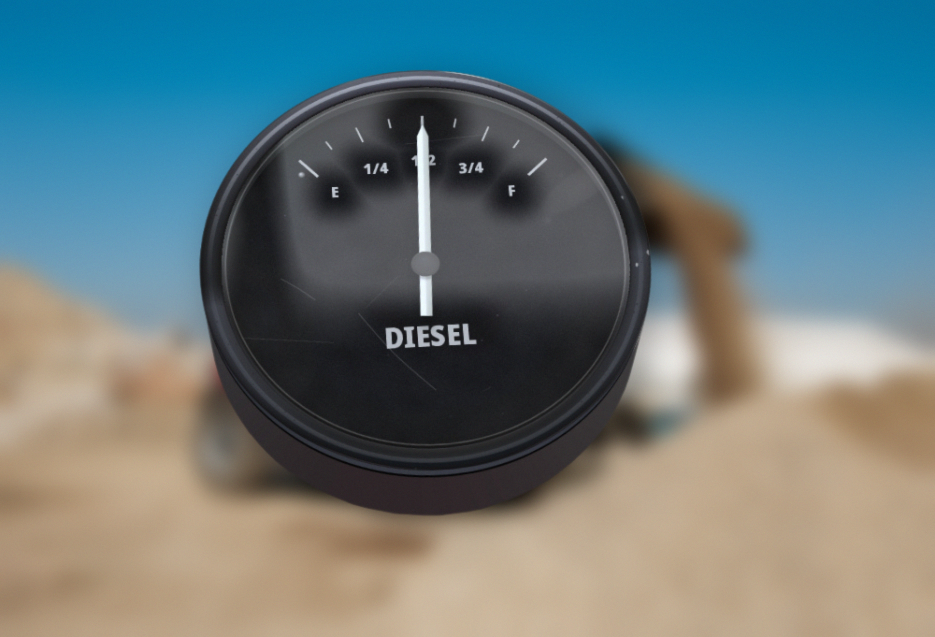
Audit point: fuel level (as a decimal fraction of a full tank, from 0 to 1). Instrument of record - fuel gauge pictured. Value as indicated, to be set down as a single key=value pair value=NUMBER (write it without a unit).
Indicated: value=0.5
